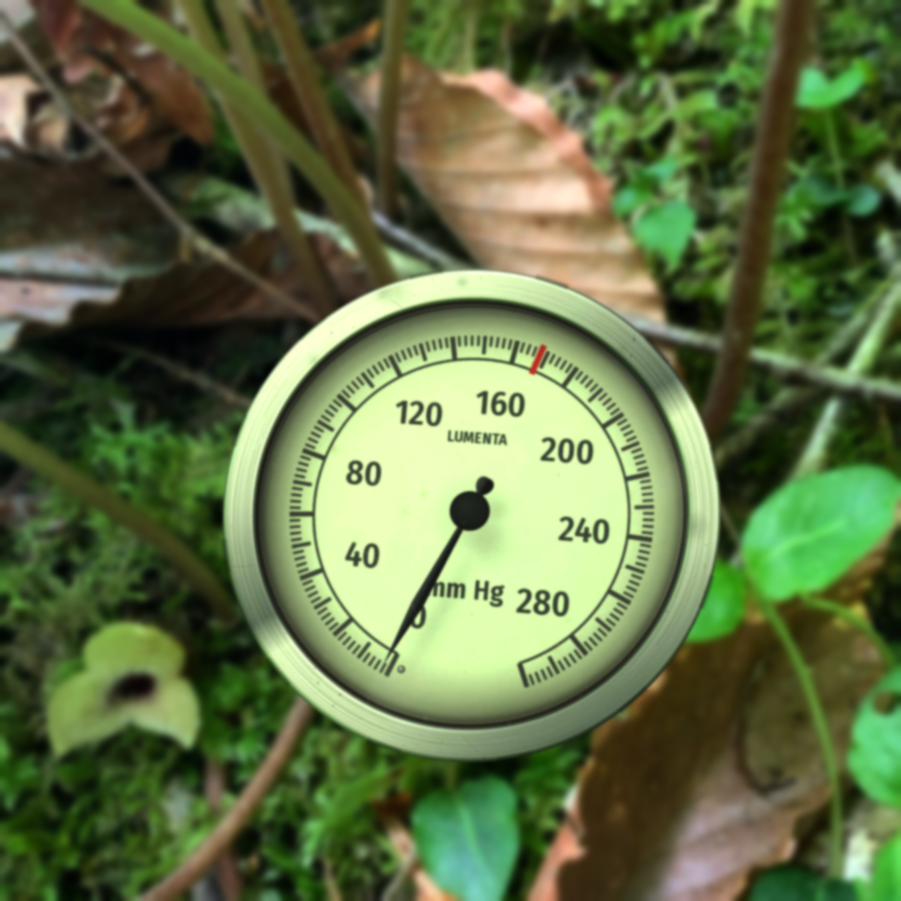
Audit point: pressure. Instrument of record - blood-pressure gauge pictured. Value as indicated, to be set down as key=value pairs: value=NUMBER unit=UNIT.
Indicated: value=2 unit=mmHg
